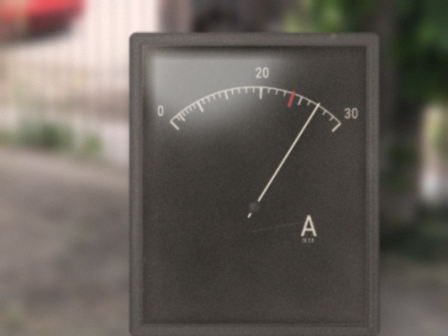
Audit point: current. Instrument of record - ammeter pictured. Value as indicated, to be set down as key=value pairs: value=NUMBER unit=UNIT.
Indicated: value=27 unit=A
